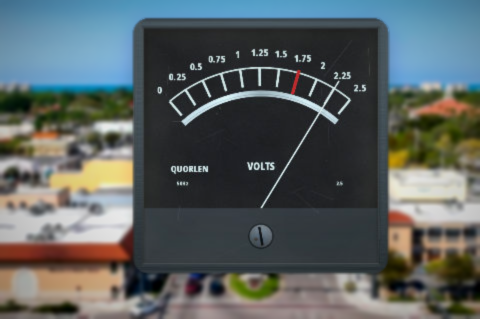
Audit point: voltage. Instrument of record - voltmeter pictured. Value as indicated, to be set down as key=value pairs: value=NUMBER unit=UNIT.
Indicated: value=2.25 unit=V
